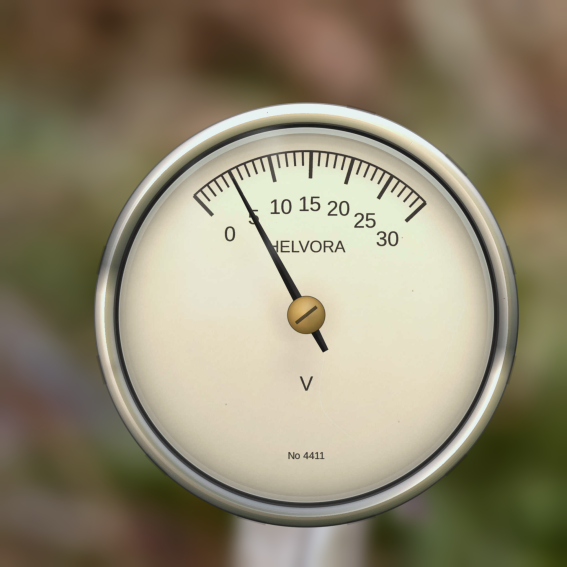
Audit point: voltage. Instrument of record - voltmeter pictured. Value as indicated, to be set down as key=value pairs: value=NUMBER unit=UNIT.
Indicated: value=5 unit=V
